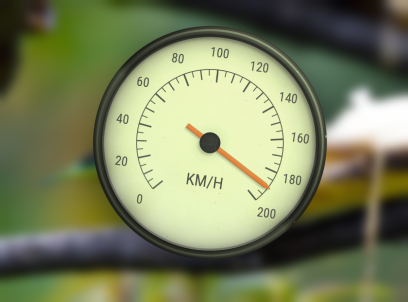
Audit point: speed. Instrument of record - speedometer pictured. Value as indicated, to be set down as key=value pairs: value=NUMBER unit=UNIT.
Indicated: value=190 unit=km/h
